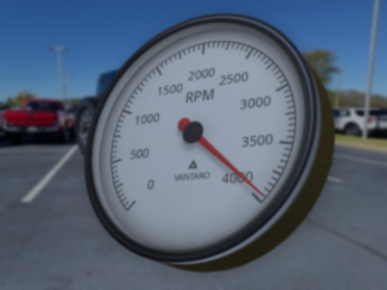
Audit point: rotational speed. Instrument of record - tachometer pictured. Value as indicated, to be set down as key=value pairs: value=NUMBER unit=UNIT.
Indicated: value=3950 unit=rpm
